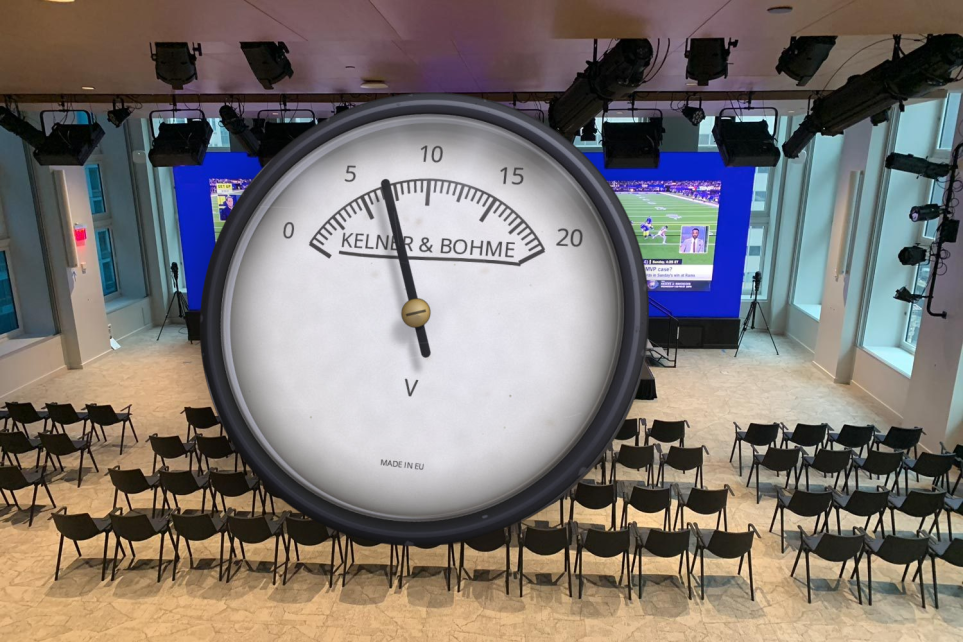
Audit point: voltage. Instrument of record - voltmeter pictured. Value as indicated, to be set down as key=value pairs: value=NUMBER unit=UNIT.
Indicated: value=7 unit=V
